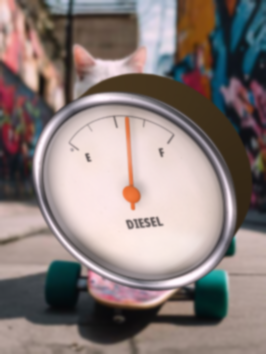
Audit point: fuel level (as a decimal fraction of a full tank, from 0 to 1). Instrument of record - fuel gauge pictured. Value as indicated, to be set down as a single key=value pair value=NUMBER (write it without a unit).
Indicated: value=0.625
